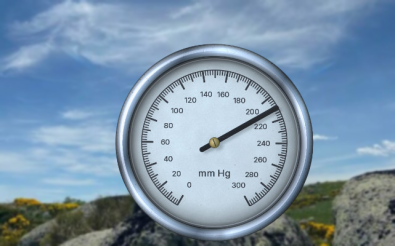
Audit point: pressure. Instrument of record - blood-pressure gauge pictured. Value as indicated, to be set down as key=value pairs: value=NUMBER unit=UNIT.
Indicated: value=210 unit=mmHg
